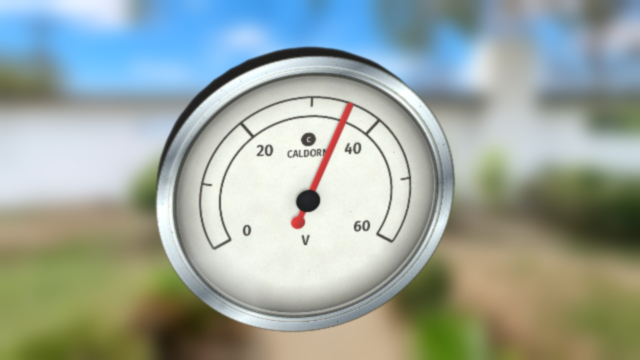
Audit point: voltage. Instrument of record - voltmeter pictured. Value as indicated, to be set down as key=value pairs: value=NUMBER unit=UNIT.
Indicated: value=35 unit=V
